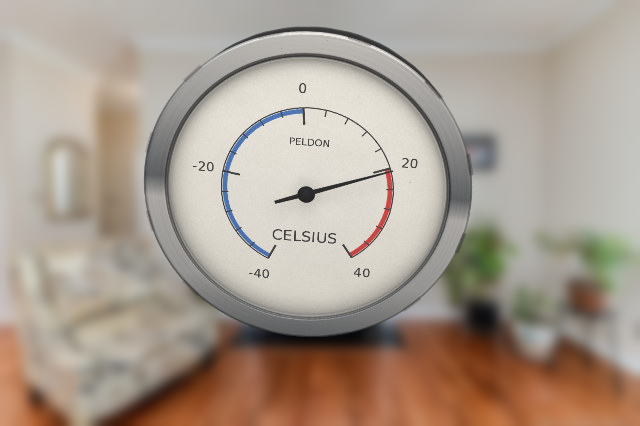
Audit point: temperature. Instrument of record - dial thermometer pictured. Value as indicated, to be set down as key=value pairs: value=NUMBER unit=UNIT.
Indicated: value=20 unit=°C
